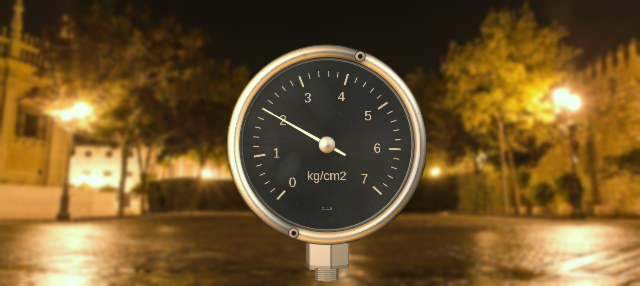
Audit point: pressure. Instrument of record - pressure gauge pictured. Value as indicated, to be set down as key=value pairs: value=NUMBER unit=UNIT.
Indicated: value=2 unit=kg/cm²
